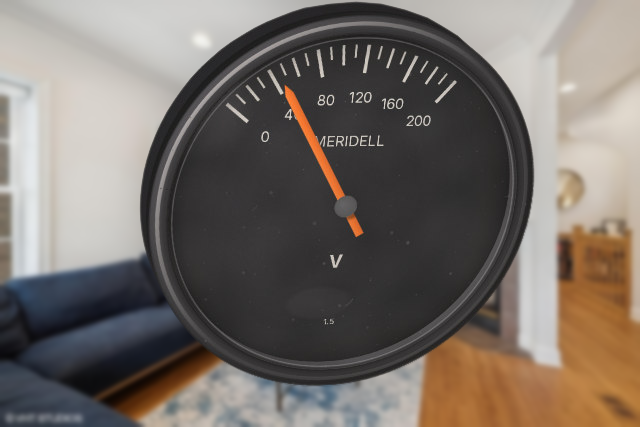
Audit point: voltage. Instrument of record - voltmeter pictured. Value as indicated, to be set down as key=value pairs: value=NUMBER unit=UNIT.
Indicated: value=45 unit=V
